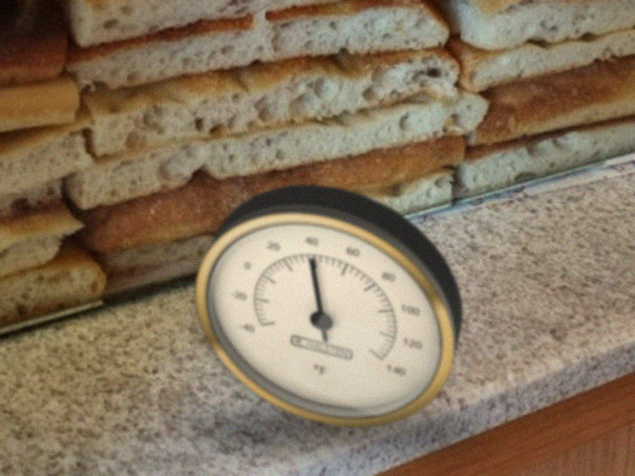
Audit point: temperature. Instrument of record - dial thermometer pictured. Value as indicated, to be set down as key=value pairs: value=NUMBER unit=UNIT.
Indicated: value=40 unit=°F
